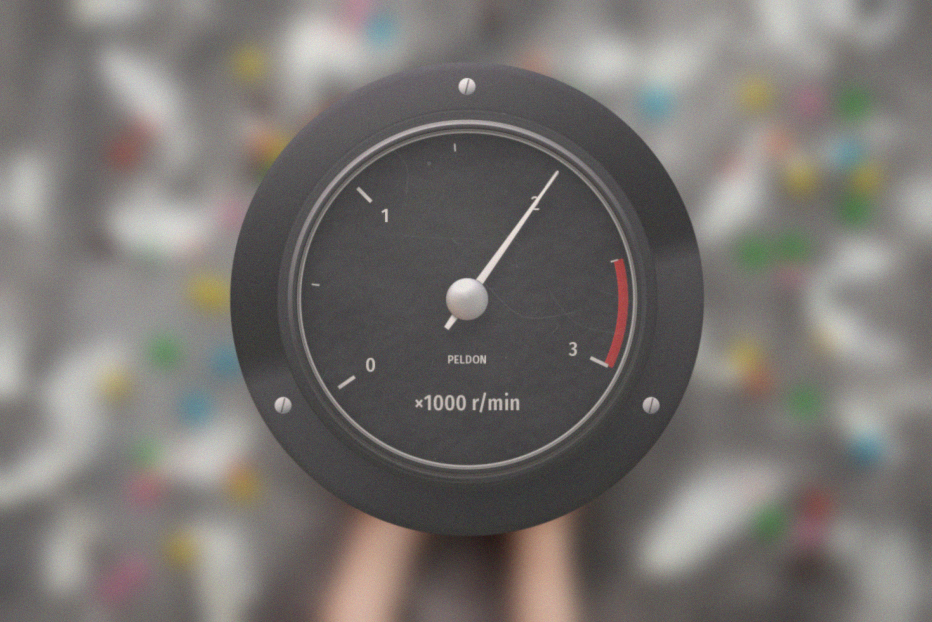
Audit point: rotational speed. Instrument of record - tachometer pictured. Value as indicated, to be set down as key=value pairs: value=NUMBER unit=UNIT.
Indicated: value=2000 unit=rpm
